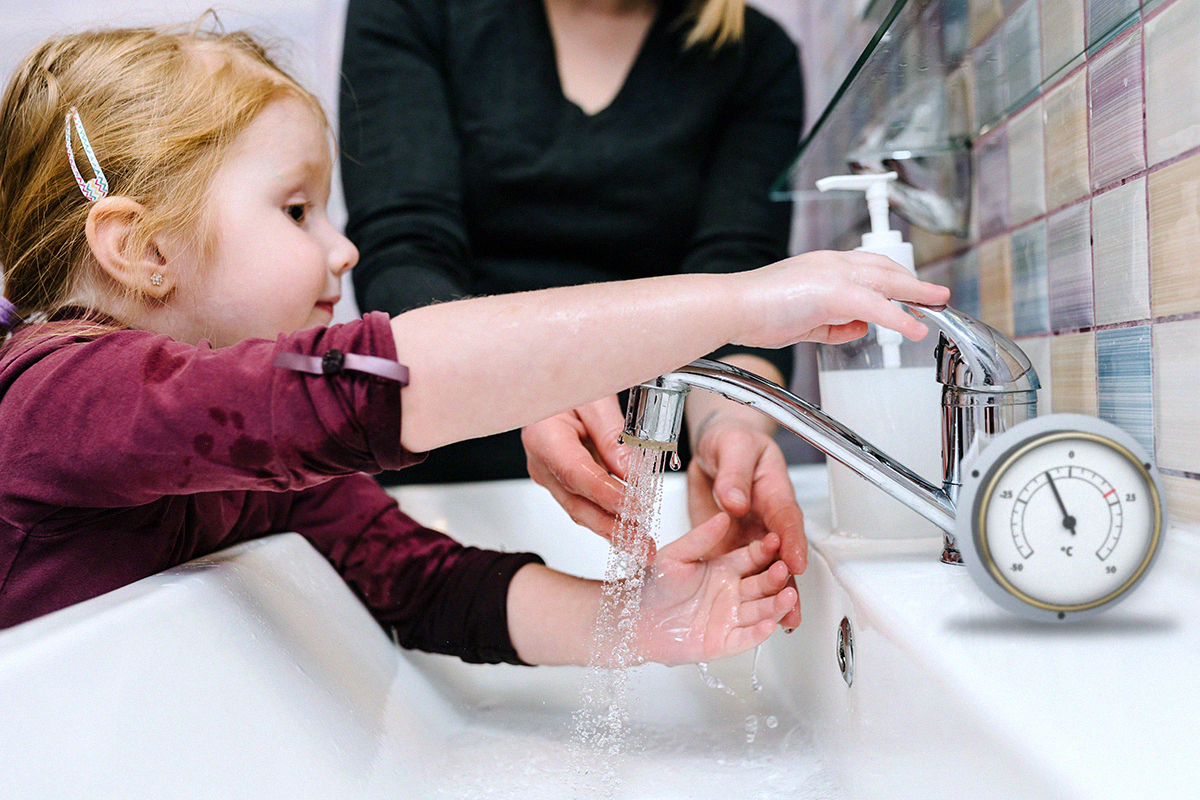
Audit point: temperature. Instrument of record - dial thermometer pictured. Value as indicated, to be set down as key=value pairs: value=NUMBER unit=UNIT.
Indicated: value=-10 unit=°C
